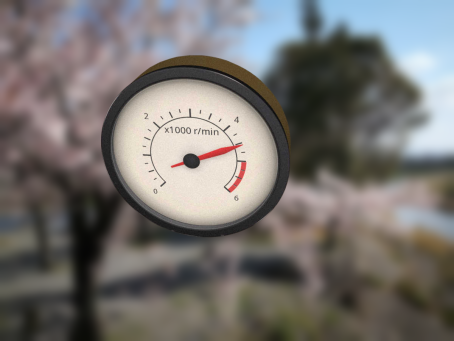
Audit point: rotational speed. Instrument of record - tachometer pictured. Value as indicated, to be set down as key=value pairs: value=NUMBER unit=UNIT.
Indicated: value=4500 unit=rpm
